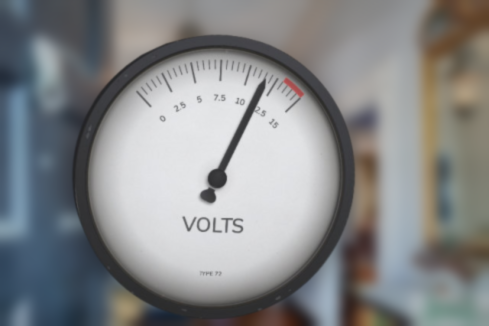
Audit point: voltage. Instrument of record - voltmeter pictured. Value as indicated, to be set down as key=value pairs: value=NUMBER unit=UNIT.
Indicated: value=11.5 unit=V
